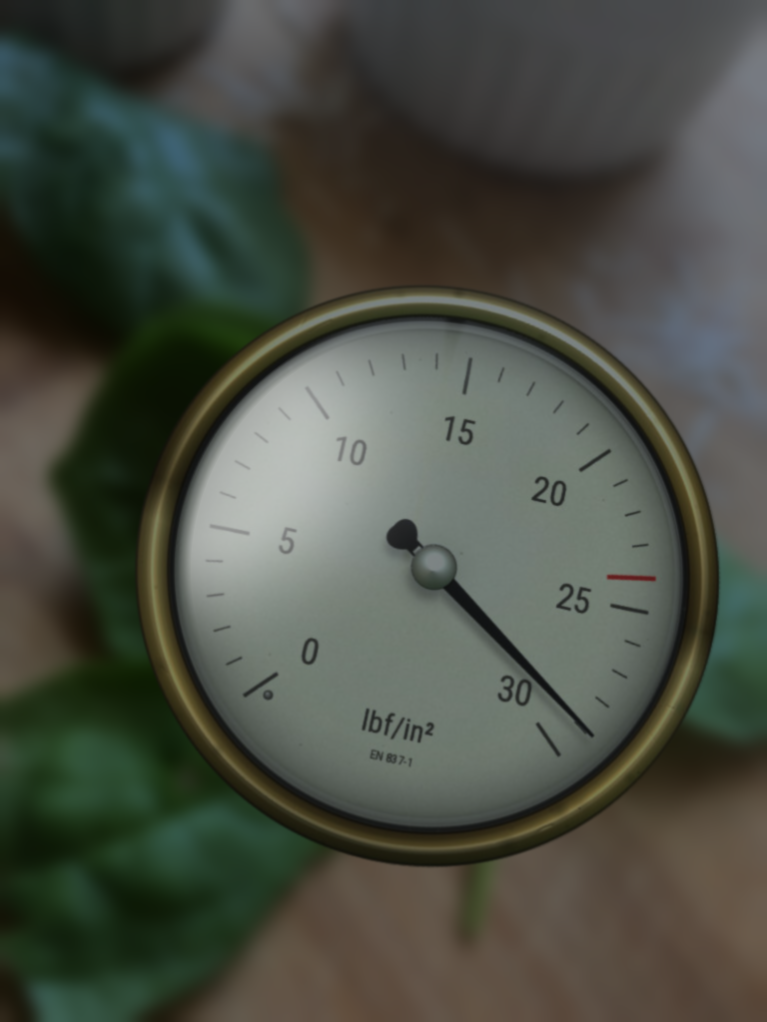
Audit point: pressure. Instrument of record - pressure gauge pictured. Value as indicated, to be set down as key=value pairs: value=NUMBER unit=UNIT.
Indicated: value=29 unit=psi
